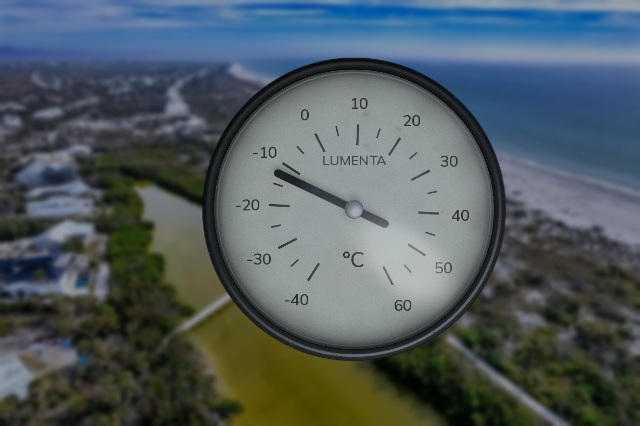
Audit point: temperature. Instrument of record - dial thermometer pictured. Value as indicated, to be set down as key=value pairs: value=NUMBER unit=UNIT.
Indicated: value=-12.5 unit=°C
